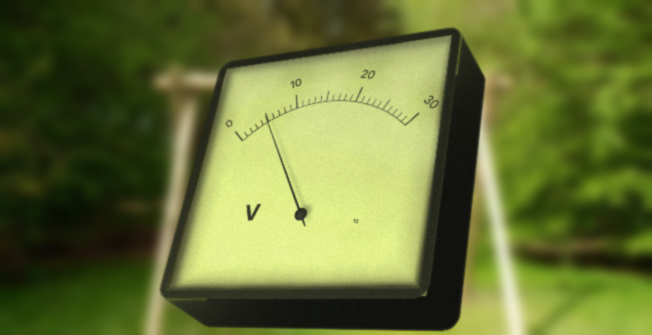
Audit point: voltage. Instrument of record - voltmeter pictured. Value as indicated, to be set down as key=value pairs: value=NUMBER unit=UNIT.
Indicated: value=5 unit=V
